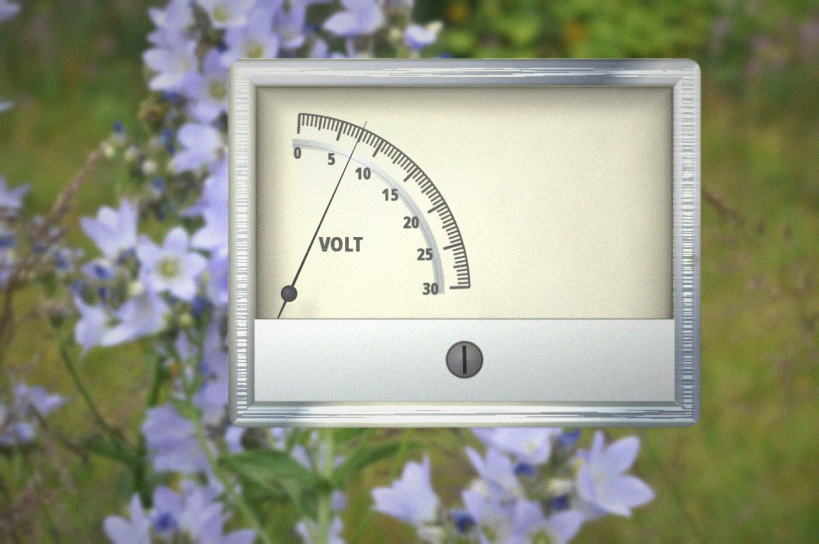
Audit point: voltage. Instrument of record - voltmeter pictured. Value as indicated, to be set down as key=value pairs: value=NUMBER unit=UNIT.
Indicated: value=7.5 unit=V
